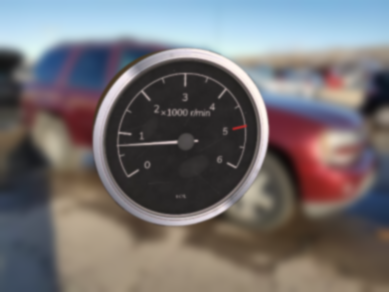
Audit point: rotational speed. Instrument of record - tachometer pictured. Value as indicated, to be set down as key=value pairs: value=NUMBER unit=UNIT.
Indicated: value=750 unit=rpm
